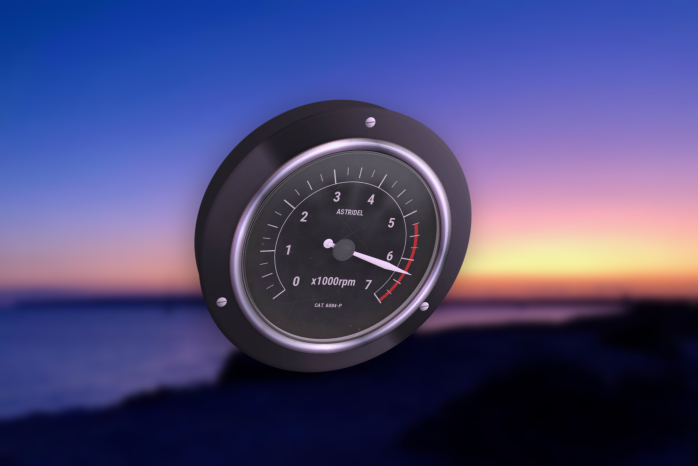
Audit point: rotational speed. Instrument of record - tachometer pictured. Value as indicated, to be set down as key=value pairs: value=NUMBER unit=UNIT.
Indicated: value=6250 unit=rpm
